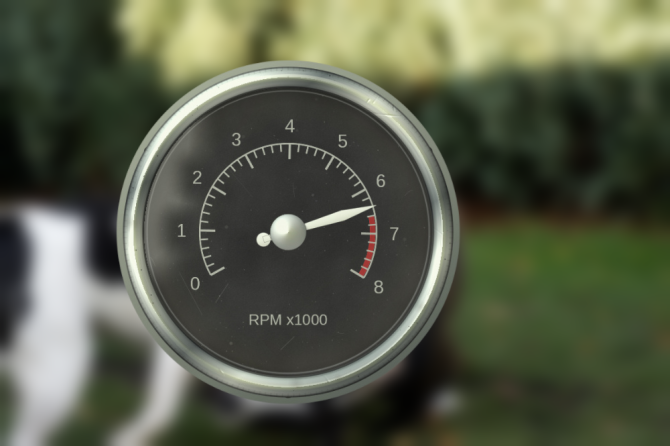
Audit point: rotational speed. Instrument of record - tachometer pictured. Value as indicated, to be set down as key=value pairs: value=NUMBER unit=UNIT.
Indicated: value=6400 unit=rpm
